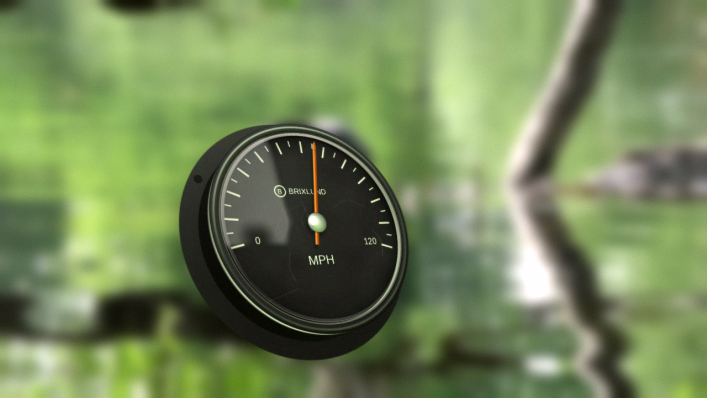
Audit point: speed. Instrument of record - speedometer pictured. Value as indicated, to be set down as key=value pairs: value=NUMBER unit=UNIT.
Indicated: value=65 unit=mph
